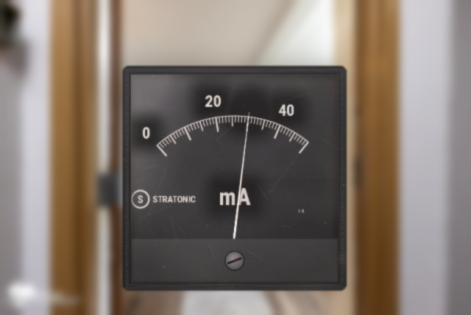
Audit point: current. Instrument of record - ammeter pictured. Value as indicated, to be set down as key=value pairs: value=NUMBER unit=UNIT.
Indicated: value=30 unit=mA
